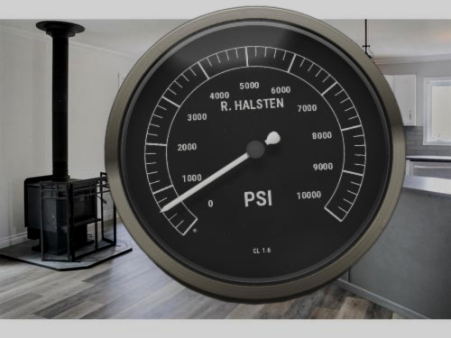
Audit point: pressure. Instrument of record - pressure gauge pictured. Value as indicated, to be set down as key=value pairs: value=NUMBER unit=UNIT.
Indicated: value=600 unit=psi
